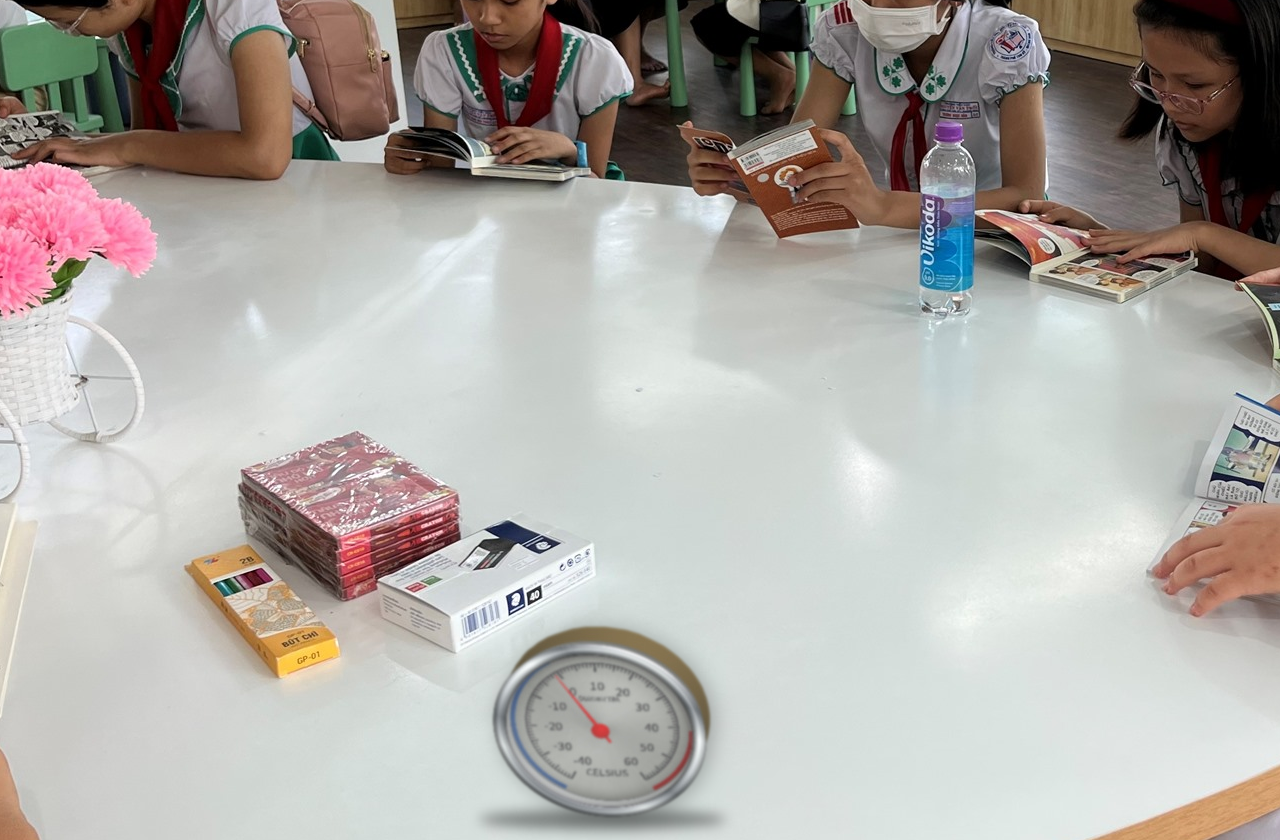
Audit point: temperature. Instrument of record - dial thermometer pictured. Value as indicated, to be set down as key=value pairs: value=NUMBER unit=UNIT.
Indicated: value=0 unit=°C
